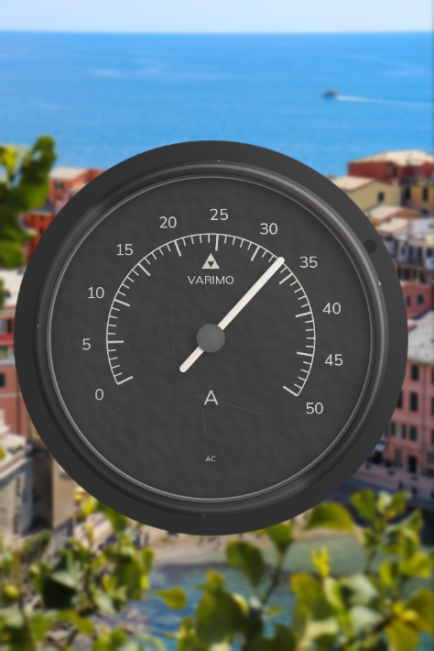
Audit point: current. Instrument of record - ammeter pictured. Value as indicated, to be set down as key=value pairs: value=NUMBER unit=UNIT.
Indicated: value=33 unit=A
